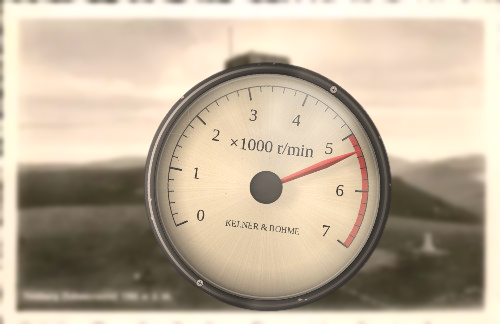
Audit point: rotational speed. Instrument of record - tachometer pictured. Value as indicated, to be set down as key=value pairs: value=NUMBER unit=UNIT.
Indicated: value=5300 unit=rpm
